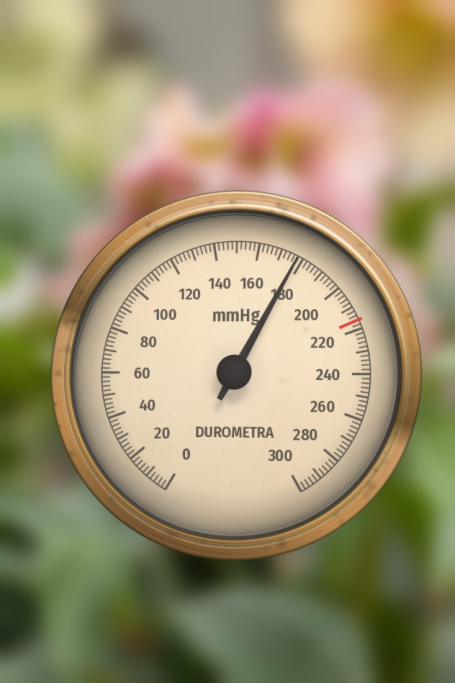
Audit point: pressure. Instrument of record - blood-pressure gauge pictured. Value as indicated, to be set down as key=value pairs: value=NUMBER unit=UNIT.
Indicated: value=178 unit=mmHg
